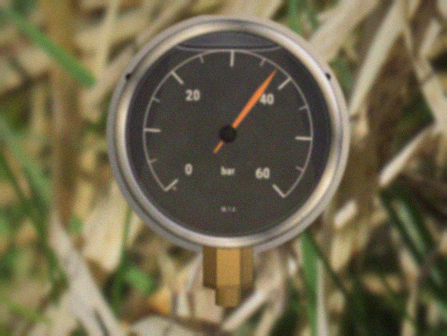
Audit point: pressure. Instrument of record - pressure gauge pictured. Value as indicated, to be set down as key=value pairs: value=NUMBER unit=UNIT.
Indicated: value=37.5 unit=bar
